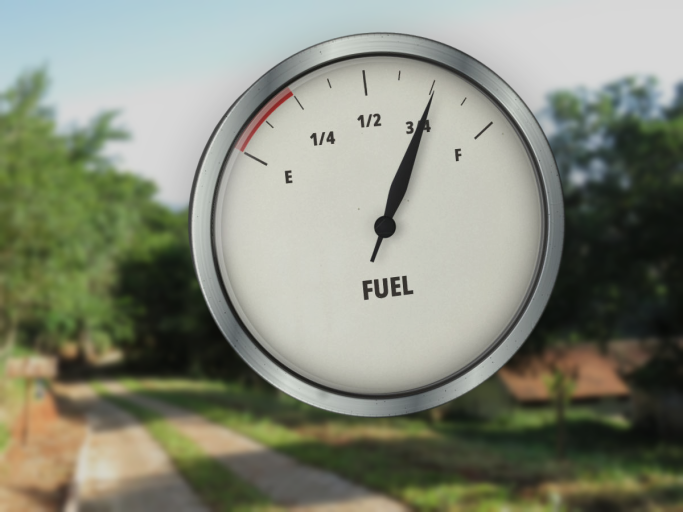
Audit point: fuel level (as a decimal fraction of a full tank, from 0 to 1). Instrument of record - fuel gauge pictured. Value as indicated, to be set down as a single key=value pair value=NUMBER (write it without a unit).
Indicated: value=0.75
